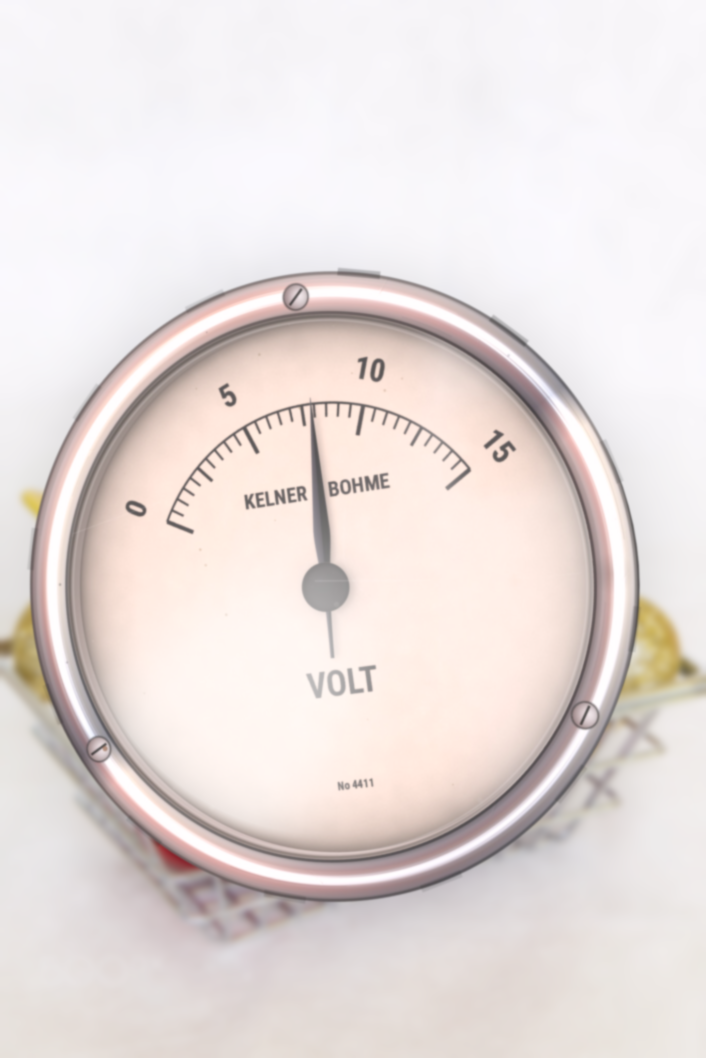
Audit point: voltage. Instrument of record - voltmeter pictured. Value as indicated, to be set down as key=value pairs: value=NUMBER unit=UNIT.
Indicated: value=8 unit=V
